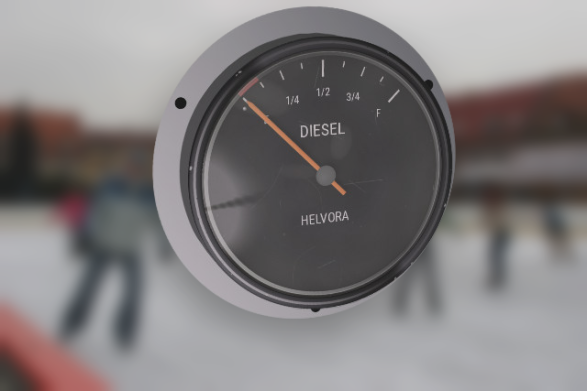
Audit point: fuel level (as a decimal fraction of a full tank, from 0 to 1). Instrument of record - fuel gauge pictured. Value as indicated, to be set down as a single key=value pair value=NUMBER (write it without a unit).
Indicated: value=0
